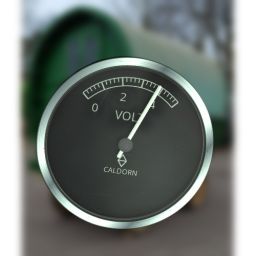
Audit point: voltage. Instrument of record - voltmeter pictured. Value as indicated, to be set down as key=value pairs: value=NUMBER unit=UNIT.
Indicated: value=3.8 unit=V
